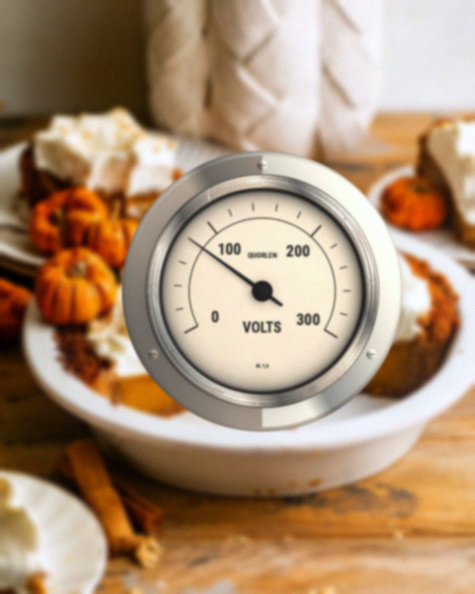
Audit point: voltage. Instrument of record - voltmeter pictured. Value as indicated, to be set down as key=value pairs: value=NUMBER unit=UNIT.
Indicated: value=80 unit=V
